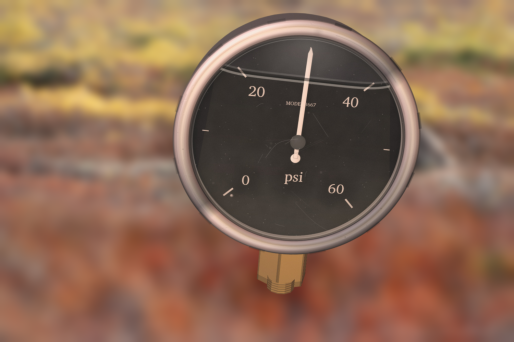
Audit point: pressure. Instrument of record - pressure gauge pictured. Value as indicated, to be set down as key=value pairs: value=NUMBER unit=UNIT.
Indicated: value=30 unit=psi
